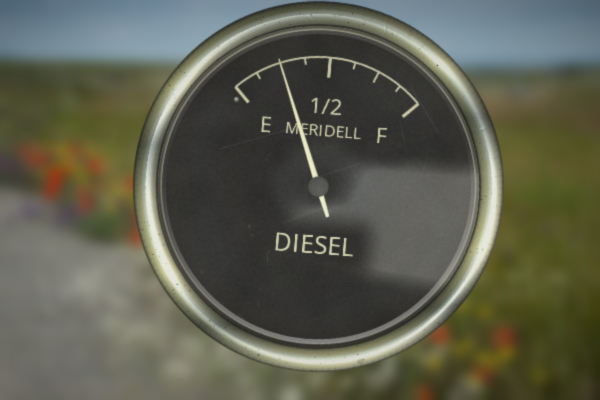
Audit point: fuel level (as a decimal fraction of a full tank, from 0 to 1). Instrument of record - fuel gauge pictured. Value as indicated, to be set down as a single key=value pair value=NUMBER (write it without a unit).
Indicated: value=0.25
